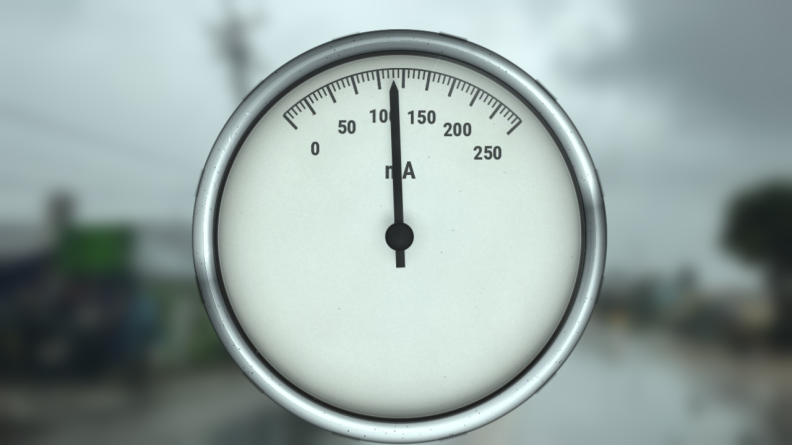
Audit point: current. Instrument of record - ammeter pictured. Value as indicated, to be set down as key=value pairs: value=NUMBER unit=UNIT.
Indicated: value=115 unit=mA
